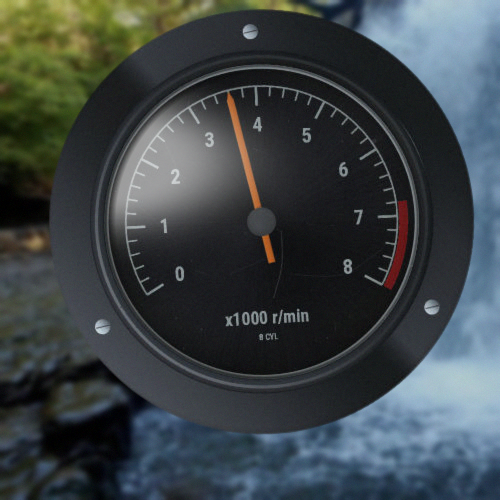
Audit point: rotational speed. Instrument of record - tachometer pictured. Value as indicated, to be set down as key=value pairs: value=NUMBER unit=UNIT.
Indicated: value=3600 unit=rpm
